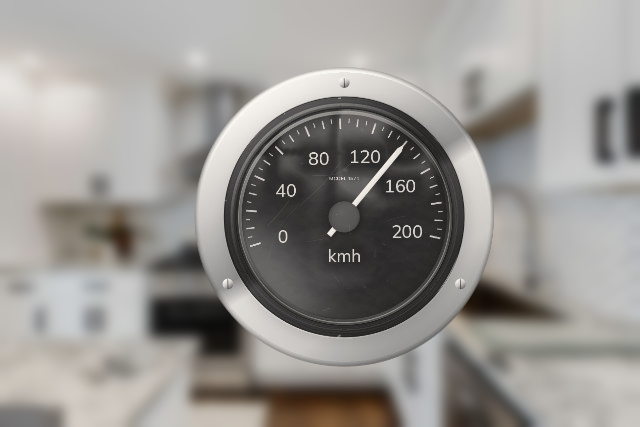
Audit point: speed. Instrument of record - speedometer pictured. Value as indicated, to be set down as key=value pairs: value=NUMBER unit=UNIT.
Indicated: value=140 unit=km/h
